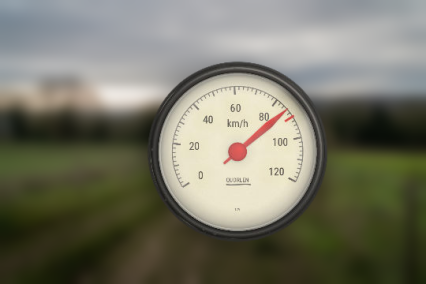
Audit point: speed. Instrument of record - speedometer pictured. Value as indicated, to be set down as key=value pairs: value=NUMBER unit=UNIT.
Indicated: value=86 unit=km/h
